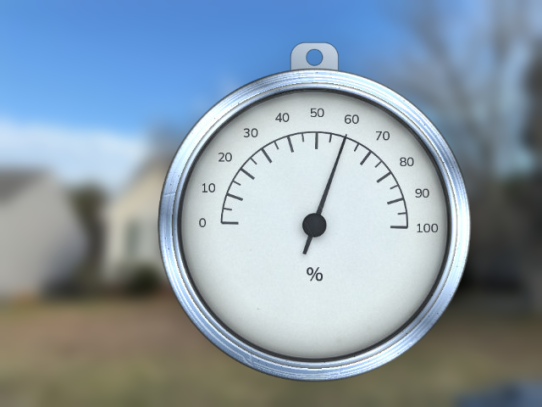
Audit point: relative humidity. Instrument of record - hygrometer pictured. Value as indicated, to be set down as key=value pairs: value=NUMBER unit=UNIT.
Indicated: value=60 unit=%
